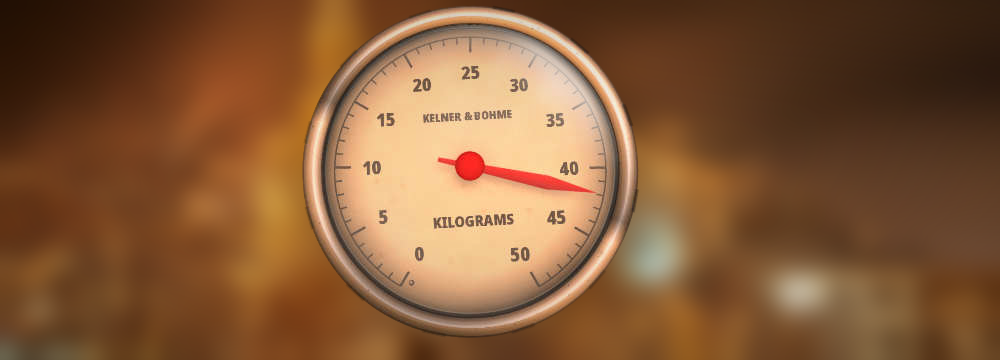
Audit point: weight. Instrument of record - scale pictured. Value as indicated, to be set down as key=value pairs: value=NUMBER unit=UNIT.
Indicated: value=42 unit=kg
